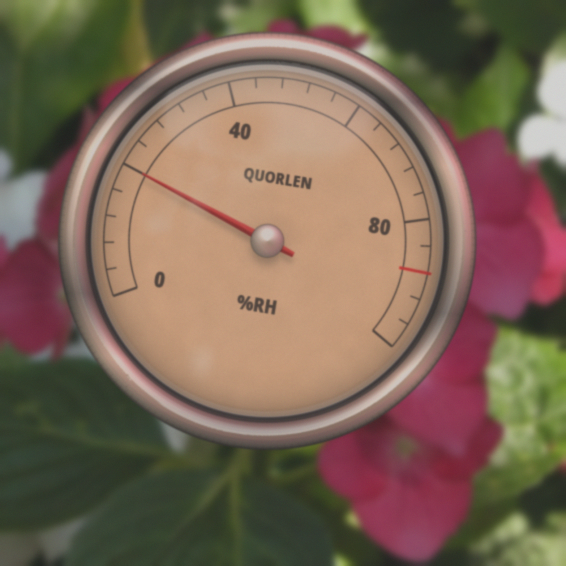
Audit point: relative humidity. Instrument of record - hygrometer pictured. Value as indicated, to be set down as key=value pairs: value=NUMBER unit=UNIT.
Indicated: value=20 unit=%
